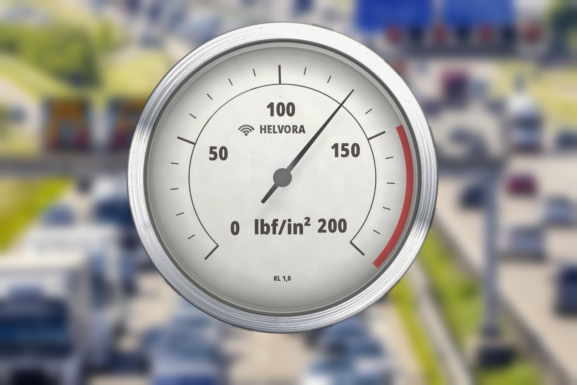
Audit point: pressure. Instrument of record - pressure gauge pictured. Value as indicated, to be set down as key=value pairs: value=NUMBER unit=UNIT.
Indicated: value=130 unit=psi
